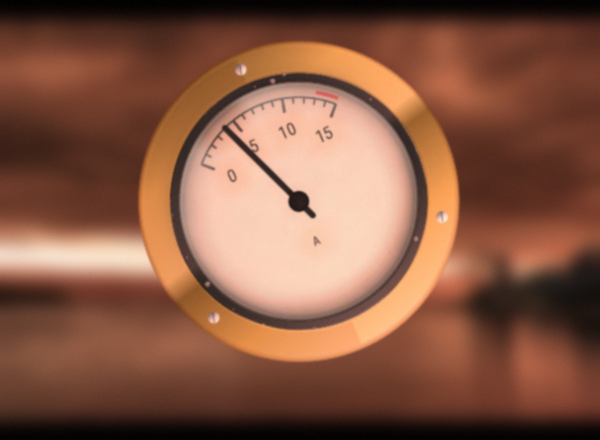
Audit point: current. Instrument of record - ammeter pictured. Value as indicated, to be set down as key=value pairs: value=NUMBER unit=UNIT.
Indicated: value=4 unit=A
